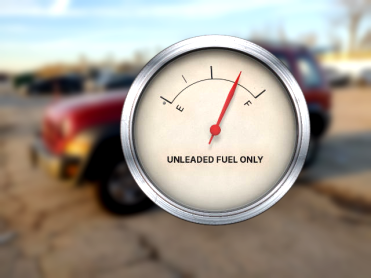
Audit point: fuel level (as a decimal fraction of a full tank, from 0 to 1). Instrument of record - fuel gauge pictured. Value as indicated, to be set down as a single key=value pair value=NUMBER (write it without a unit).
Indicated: value=0.75
